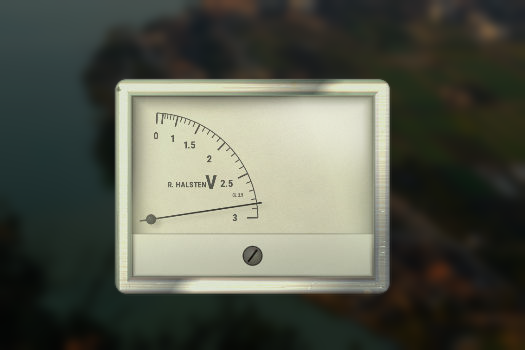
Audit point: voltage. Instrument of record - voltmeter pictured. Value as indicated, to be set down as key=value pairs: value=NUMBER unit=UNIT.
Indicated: value=2.85 unit=V
